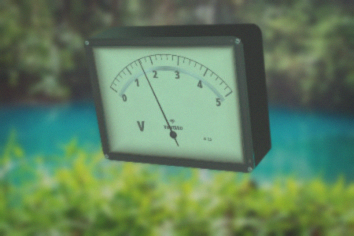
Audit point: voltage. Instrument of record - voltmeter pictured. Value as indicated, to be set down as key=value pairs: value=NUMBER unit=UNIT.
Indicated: value=1.6 unit=V
